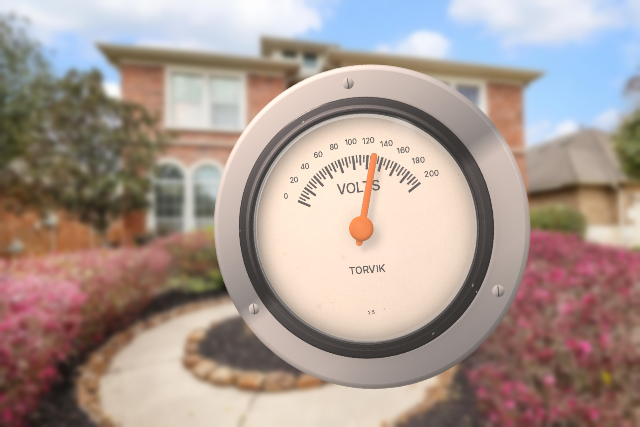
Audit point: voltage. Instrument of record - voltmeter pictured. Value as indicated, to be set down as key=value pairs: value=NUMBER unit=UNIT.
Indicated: value=130 unit=V
